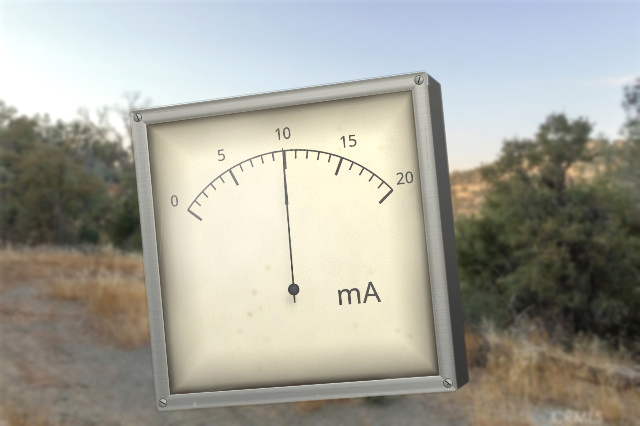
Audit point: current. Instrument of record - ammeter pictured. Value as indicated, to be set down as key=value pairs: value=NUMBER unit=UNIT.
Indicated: value=10 unit=mA
